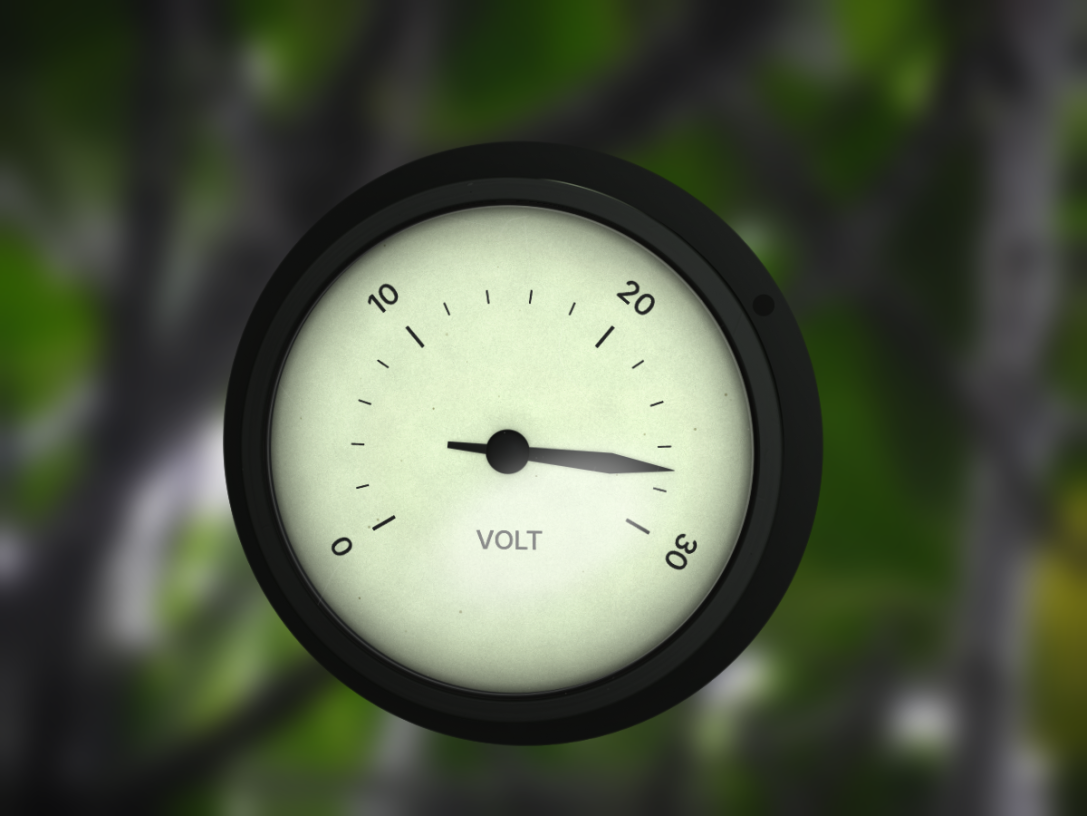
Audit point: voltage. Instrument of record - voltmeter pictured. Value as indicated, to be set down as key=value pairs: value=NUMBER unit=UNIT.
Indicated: value=27 unit=V
